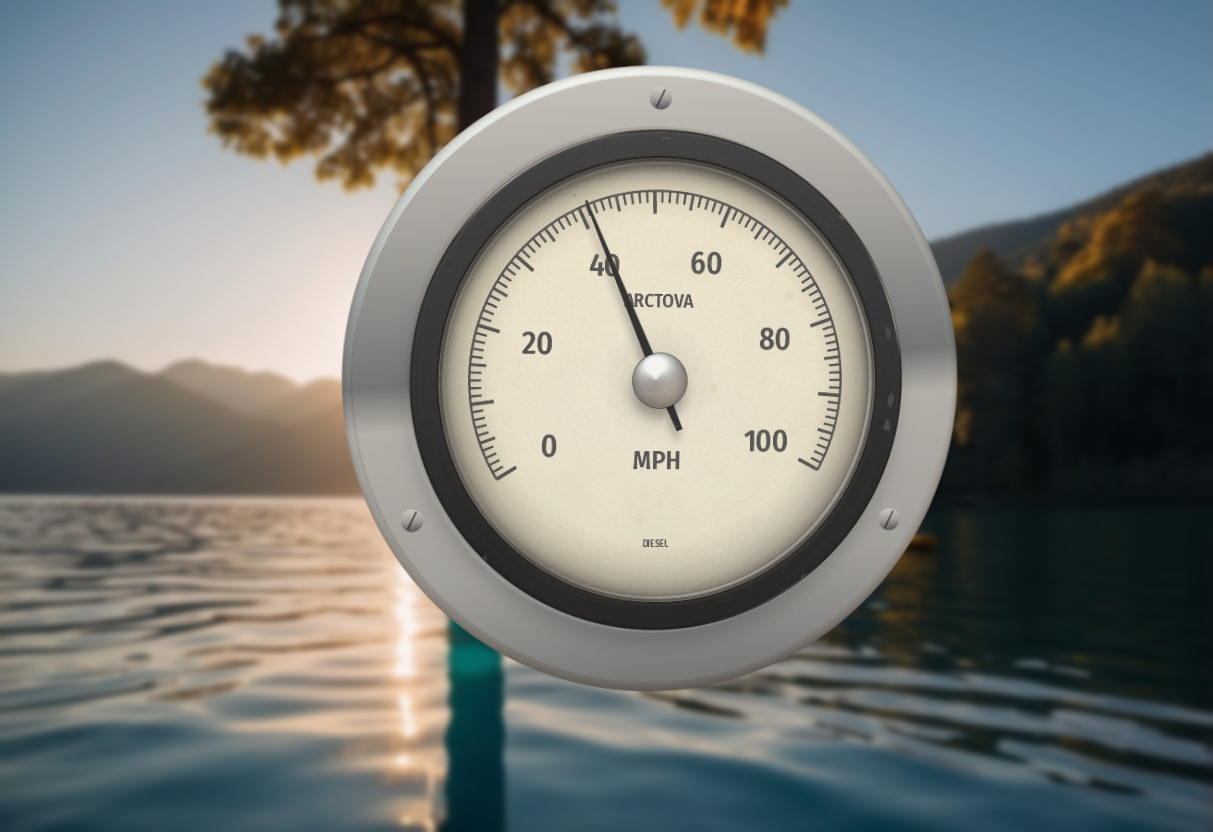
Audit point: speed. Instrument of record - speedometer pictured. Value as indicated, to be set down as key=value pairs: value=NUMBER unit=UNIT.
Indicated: value=41 unit=mph
